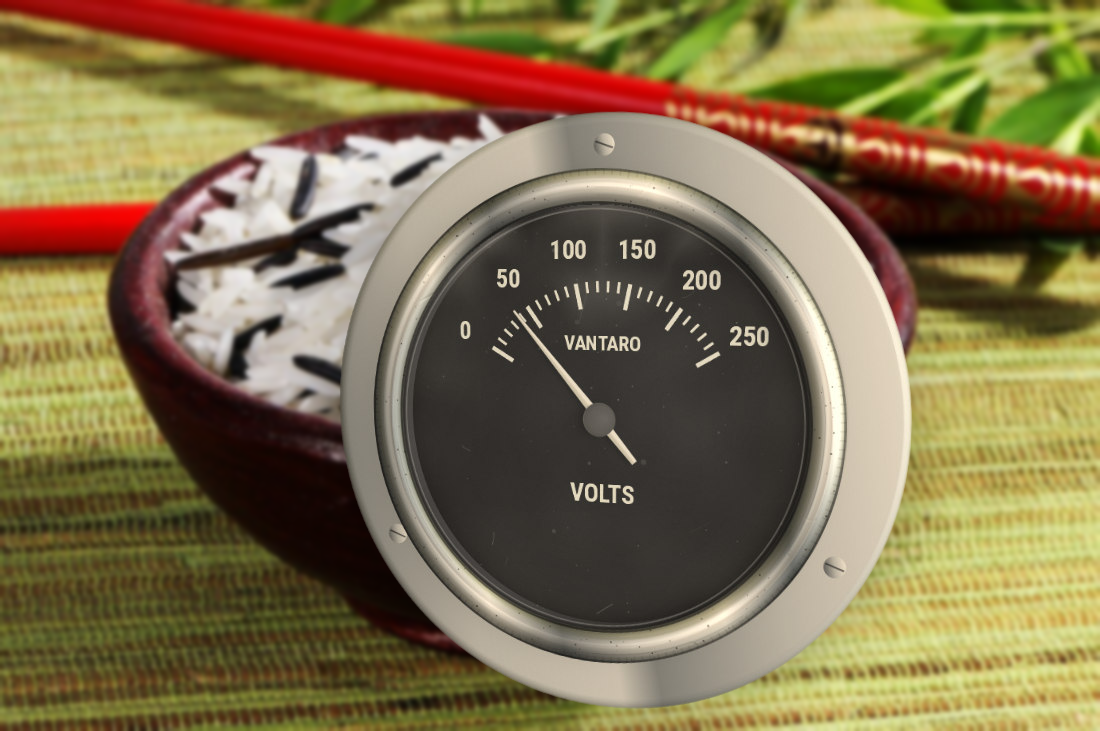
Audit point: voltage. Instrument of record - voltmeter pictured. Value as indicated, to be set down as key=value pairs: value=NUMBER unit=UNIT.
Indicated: value=40 unit=V
